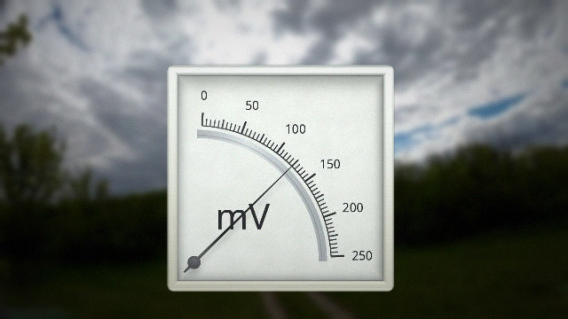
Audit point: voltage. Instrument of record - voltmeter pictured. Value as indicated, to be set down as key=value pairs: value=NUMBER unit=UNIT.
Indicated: value=125 unit=mV
